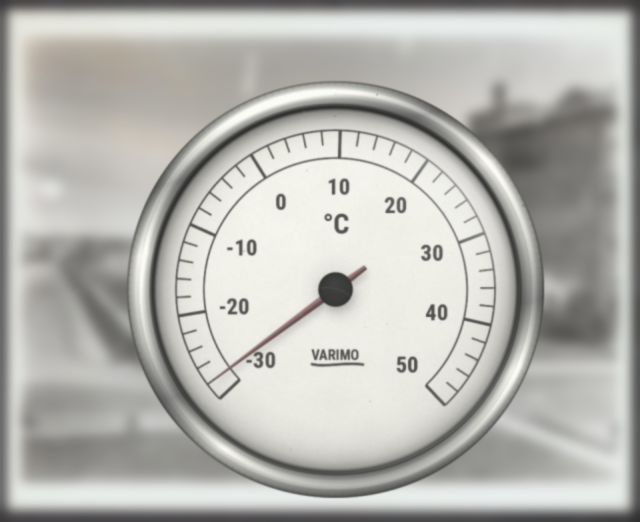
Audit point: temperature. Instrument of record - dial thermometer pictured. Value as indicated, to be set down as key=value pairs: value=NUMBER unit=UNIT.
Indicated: value=-28 unit=°C
